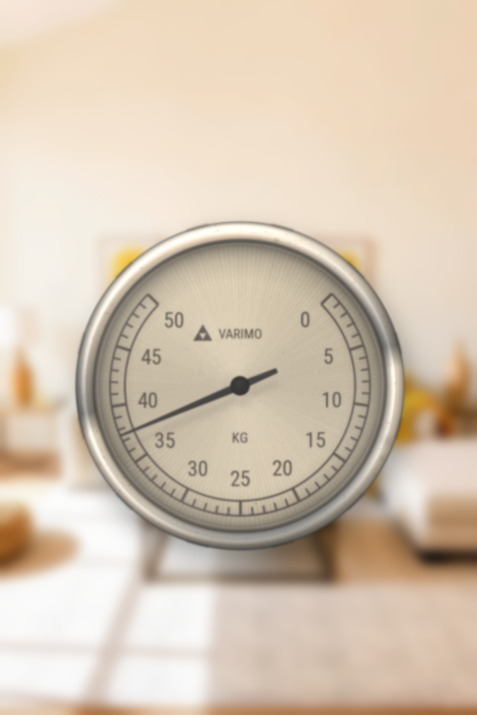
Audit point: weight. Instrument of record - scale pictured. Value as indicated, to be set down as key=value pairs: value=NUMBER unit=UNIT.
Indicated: value=37.5 unit=kg
